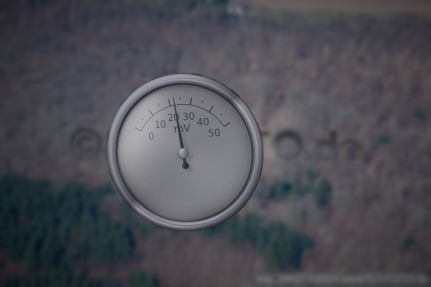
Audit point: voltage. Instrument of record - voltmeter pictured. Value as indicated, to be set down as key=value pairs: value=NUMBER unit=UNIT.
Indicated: value=22.5 unit=mV
